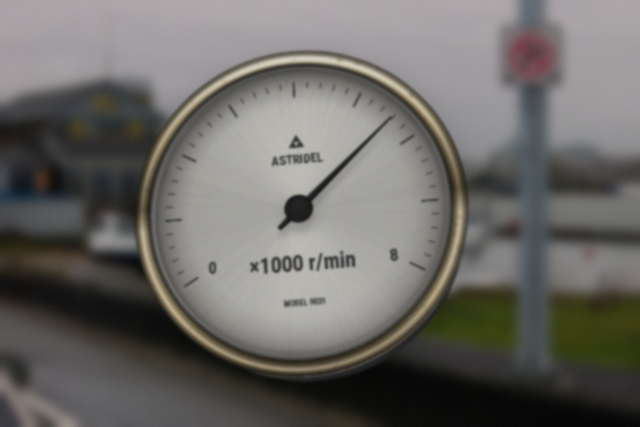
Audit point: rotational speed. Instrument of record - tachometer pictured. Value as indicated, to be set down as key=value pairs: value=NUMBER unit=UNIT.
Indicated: value=5600 unit=rpm
